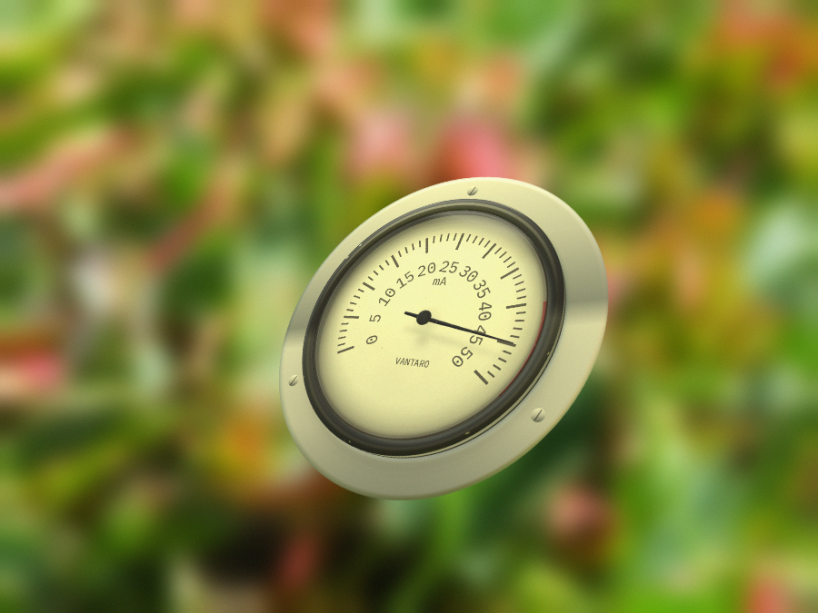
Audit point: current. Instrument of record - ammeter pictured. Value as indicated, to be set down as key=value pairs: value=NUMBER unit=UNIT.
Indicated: value=45 unit=mA
